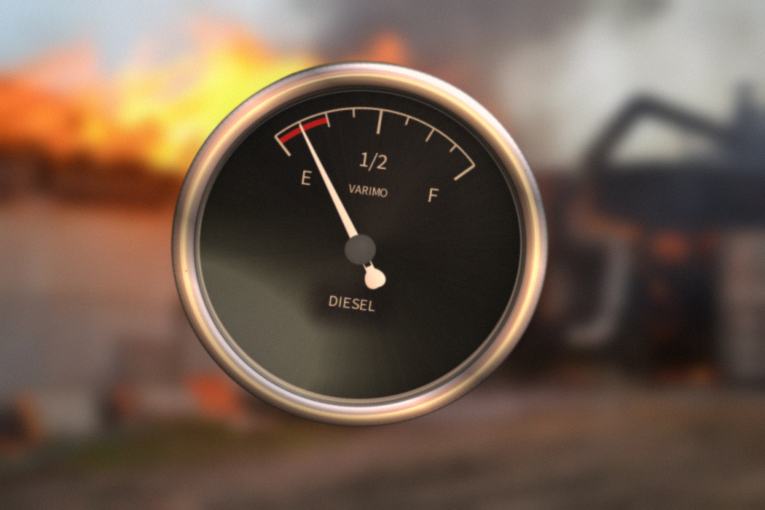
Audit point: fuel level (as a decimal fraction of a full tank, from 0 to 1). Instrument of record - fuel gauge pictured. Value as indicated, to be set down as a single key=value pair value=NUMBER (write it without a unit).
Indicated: value=0.125
